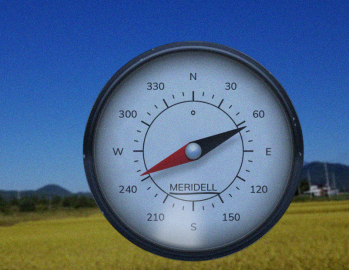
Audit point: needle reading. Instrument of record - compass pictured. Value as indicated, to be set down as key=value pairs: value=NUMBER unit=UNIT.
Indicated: value=245 unit=°
